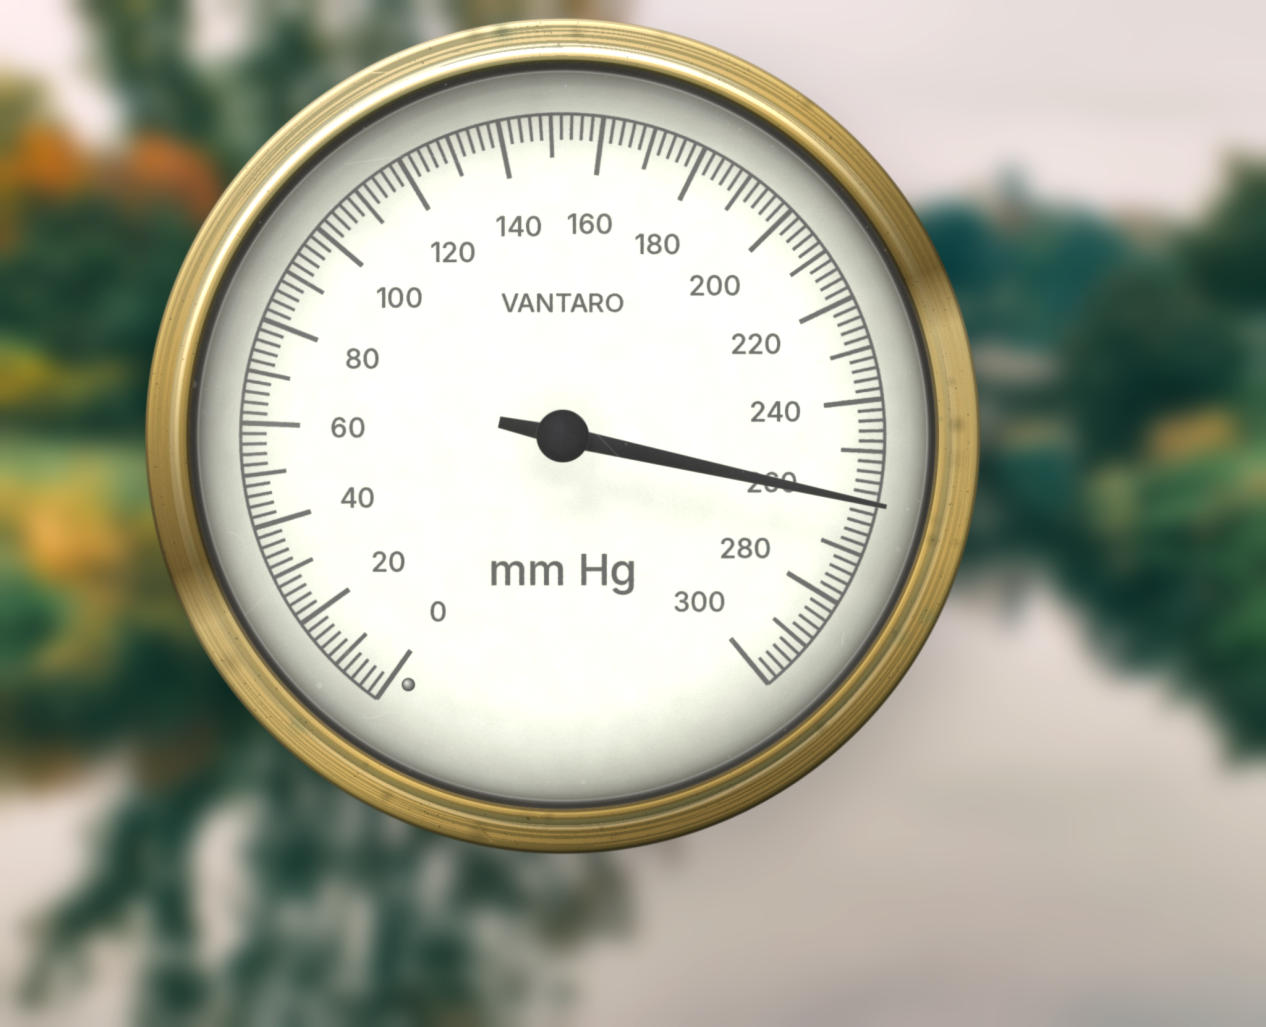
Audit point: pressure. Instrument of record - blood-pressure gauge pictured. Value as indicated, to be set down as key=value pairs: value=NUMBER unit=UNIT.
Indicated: value=260 unit=mmHg
